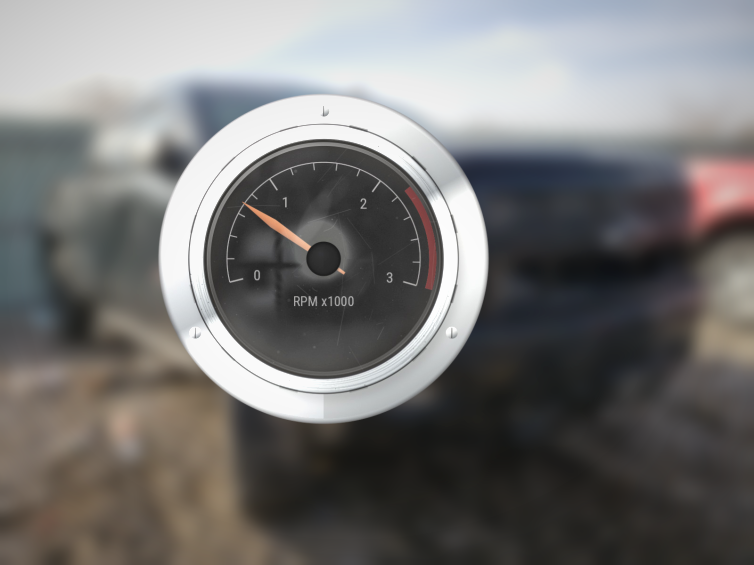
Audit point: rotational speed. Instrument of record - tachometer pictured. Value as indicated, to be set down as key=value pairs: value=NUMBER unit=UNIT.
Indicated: value=700 unit=rpm
